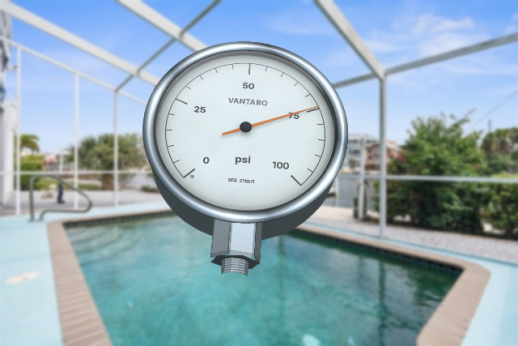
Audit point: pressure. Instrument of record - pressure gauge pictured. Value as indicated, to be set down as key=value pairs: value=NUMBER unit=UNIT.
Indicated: value=75 unit=psi
